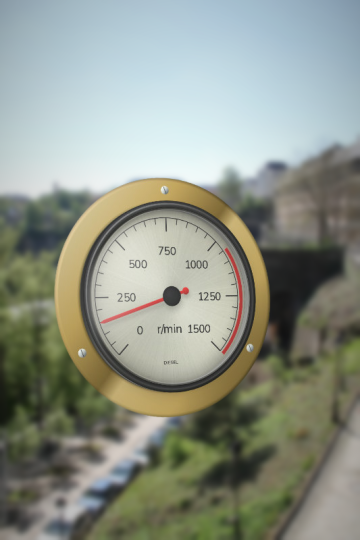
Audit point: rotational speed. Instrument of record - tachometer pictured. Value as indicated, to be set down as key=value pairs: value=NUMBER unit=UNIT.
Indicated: value=150 unit=rpm
